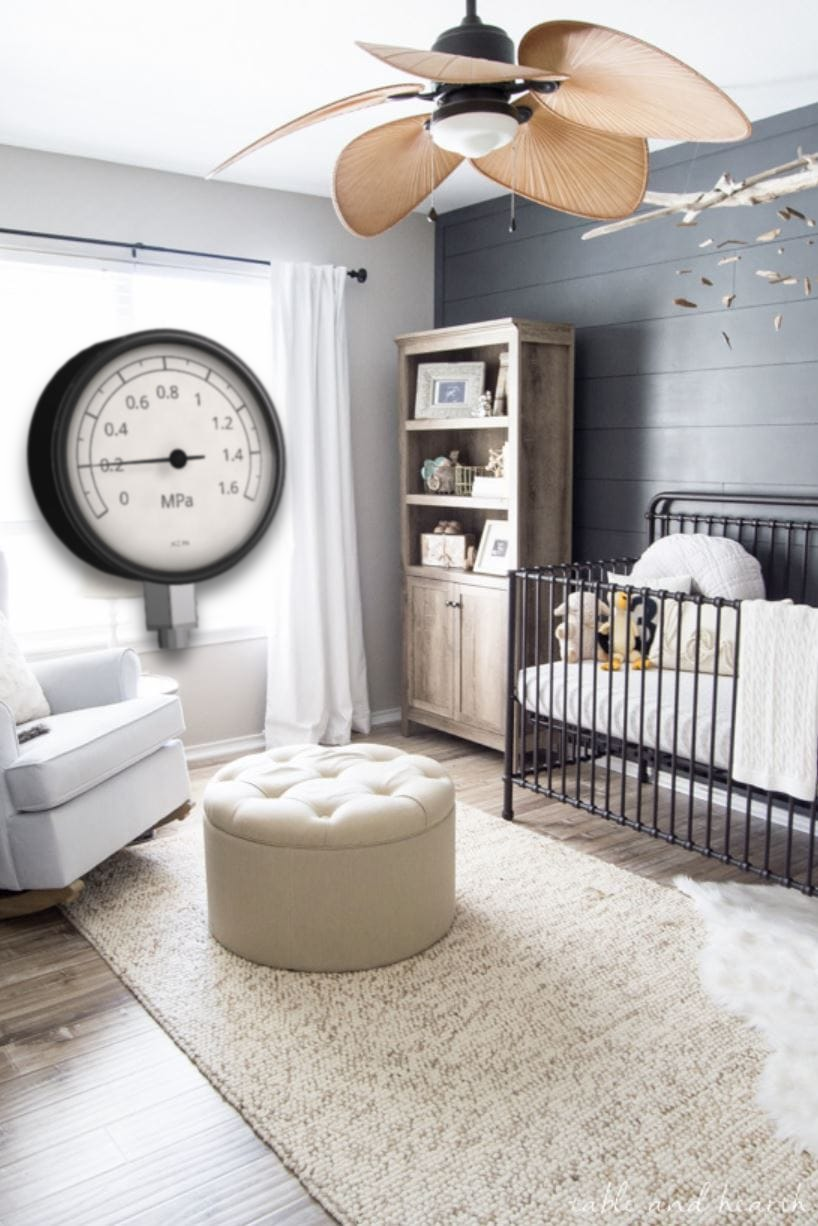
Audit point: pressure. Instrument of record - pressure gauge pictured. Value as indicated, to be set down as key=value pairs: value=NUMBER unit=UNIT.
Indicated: value=0.2 unit=MPa
